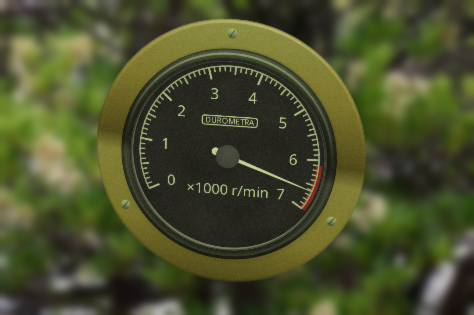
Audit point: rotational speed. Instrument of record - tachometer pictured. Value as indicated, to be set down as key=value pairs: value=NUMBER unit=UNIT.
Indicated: value=6600 unit=rpm
